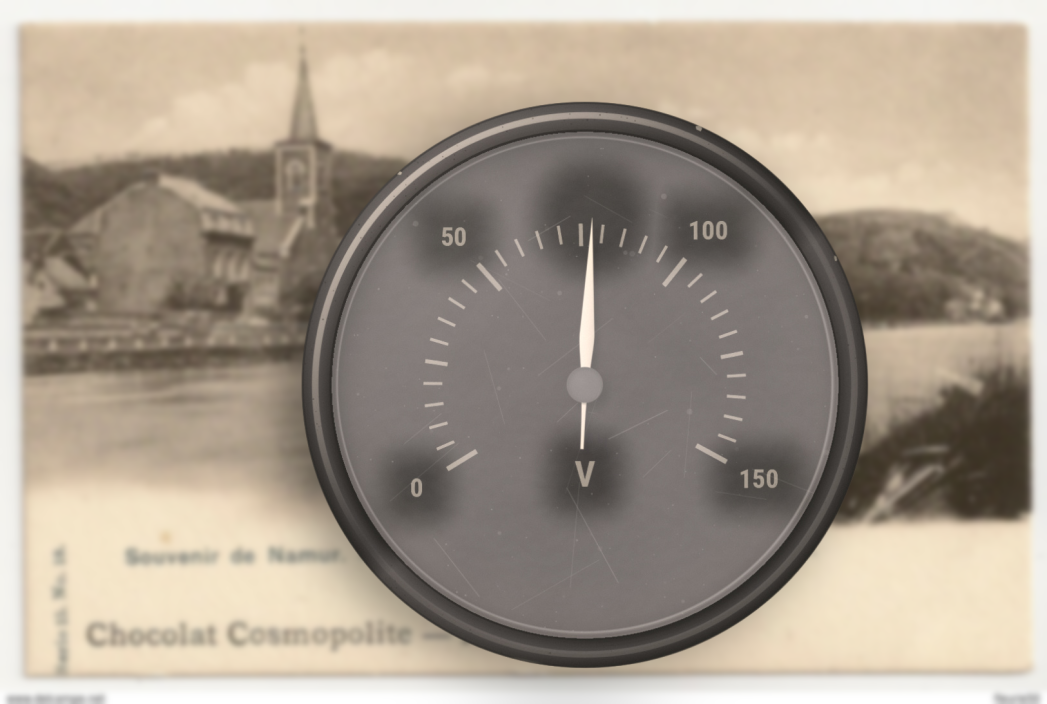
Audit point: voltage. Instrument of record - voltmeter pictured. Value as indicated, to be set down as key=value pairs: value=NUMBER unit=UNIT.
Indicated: value=77.5 unit=V
